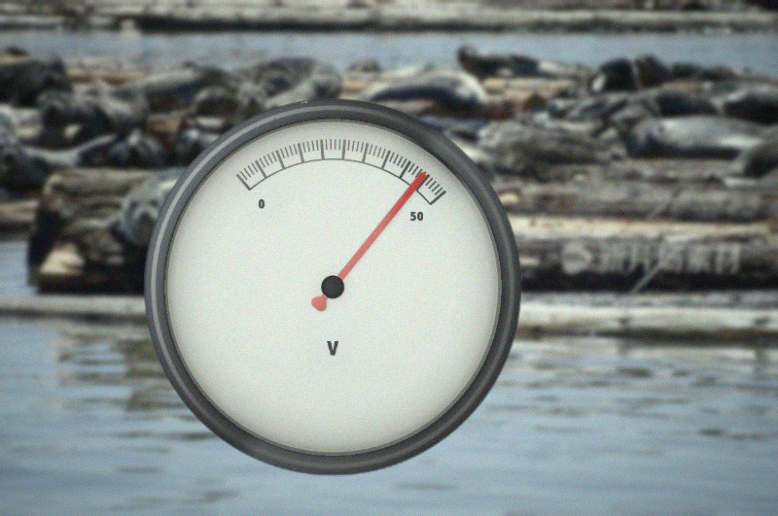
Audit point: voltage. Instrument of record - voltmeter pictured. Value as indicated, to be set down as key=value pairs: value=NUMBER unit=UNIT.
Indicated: value=44 unit=V
